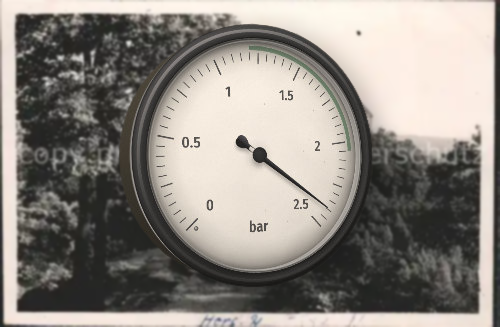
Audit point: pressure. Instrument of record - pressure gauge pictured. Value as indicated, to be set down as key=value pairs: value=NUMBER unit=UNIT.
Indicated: value=2.4 unit=bar
